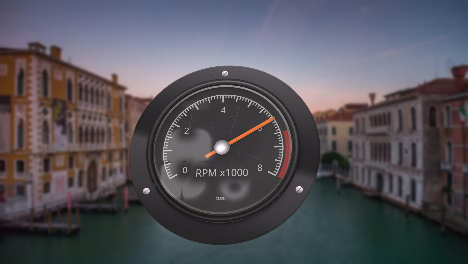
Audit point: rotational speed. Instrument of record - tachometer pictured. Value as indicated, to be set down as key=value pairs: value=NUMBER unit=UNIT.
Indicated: value=6000 unit=rpm
